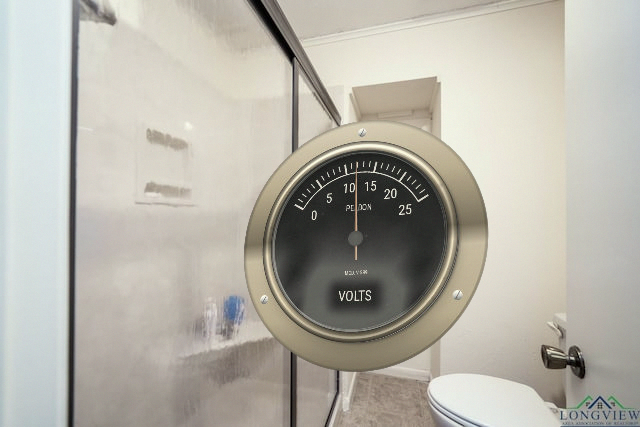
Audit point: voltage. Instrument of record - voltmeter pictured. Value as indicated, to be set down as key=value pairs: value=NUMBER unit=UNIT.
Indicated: value=12 unit=V
